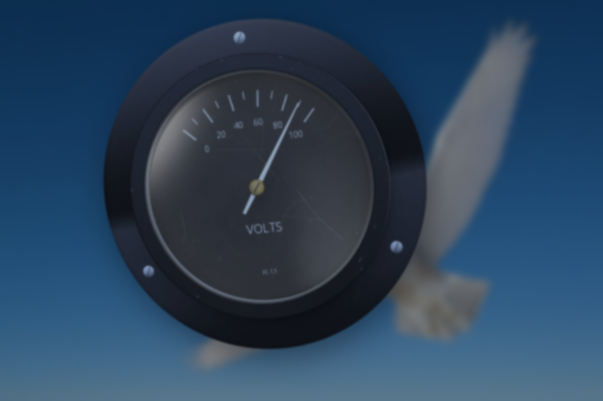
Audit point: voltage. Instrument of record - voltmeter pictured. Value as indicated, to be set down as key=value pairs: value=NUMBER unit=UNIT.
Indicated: value=90 unit=V
